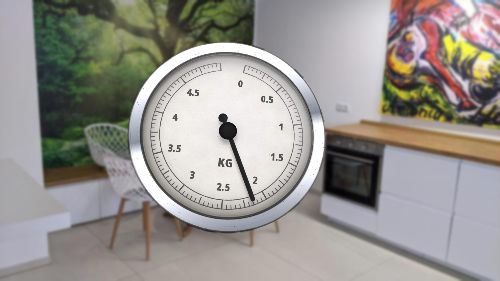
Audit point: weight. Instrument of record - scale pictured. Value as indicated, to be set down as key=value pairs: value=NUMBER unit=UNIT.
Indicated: value=2.15 unit=kg
